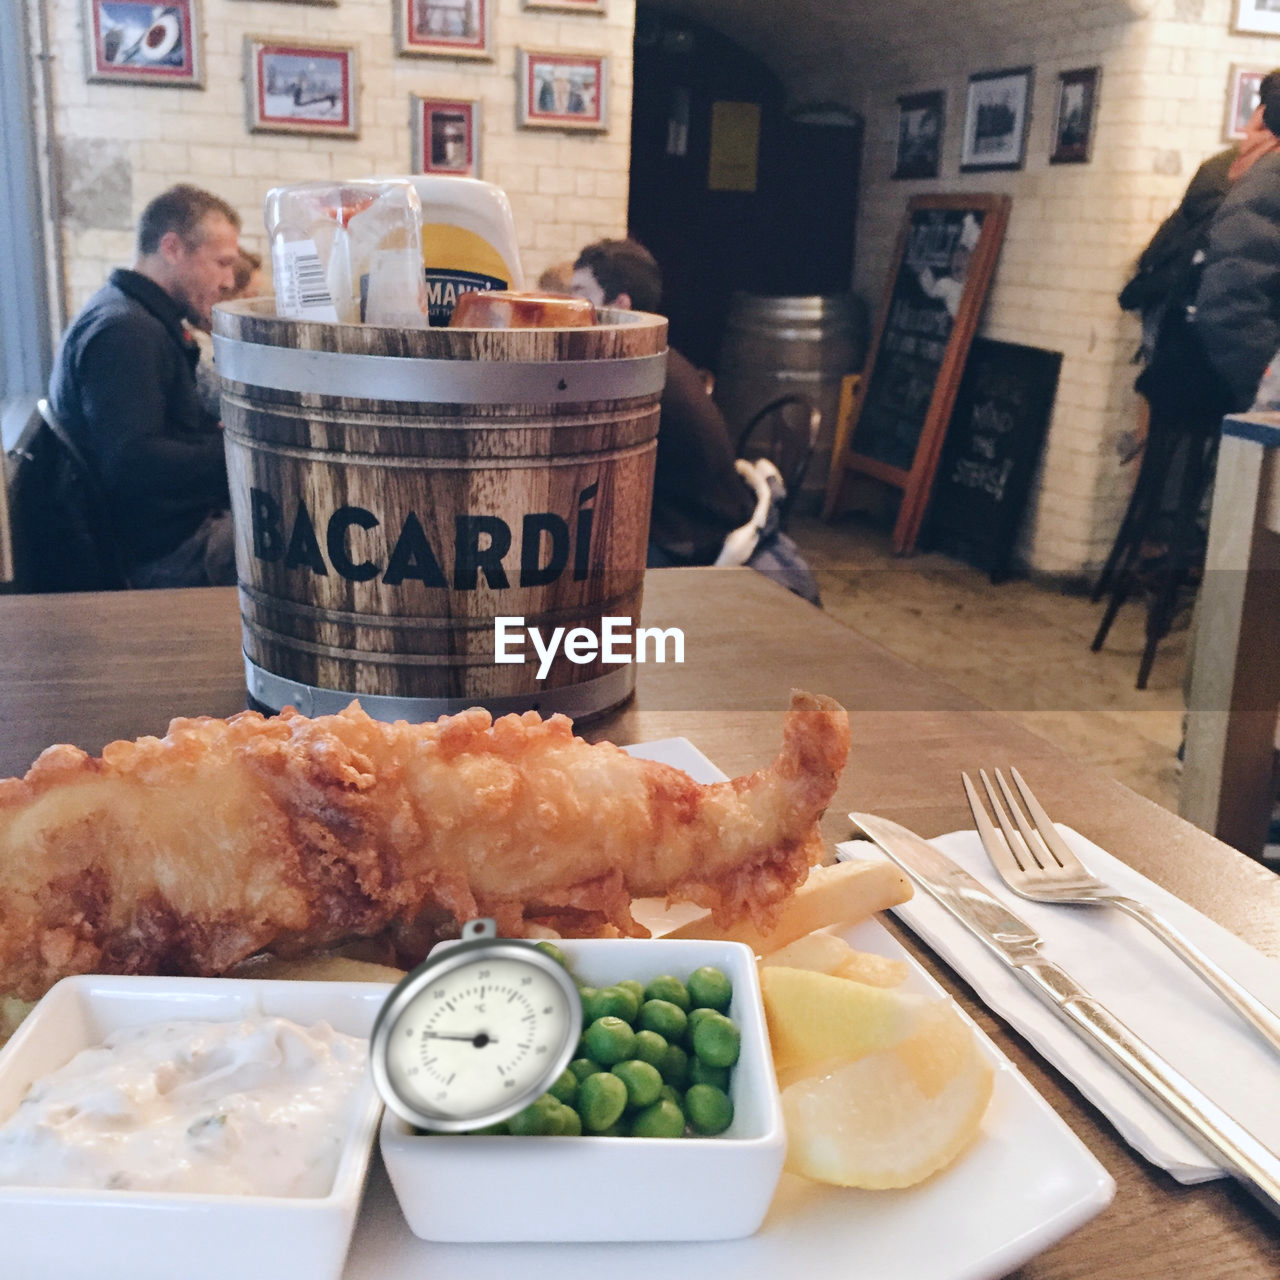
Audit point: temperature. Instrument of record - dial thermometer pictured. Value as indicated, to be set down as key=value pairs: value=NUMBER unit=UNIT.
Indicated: value=0 unit=°C
